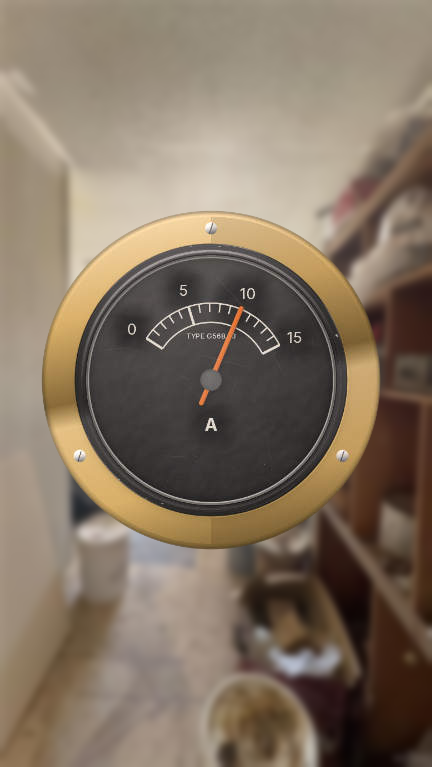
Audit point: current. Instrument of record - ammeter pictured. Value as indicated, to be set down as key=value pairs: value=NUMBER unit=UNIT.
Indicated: value=10 unit=A
